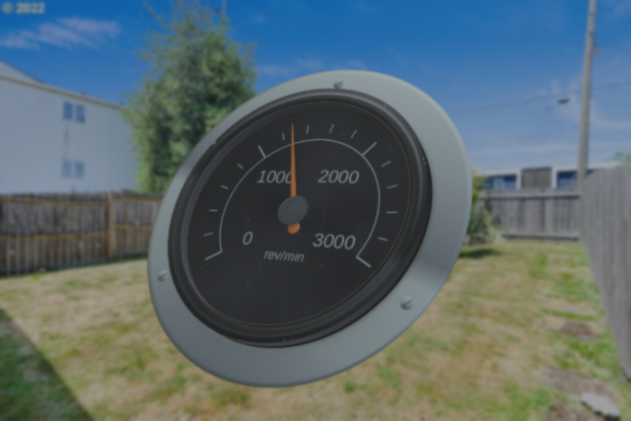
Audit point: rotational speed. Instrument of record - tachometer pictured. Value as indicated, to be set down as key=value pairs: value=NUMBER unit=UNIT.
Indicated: value=1300 unit=rpm
